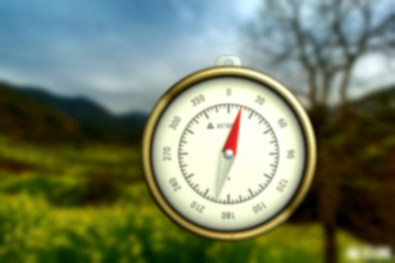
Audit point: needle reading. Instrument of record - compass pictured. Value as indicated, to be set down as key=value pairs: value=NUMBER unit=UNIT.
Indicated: value=15 unit=°
